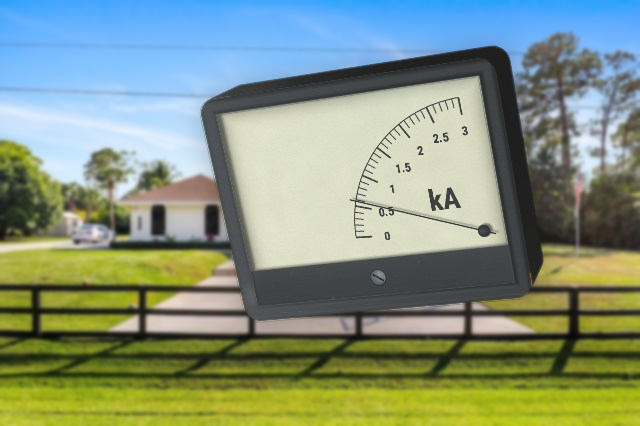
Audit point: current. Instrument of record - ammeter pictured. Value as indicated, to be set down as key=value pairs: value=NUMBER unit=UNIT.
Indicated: value=0.6 unit=kA
